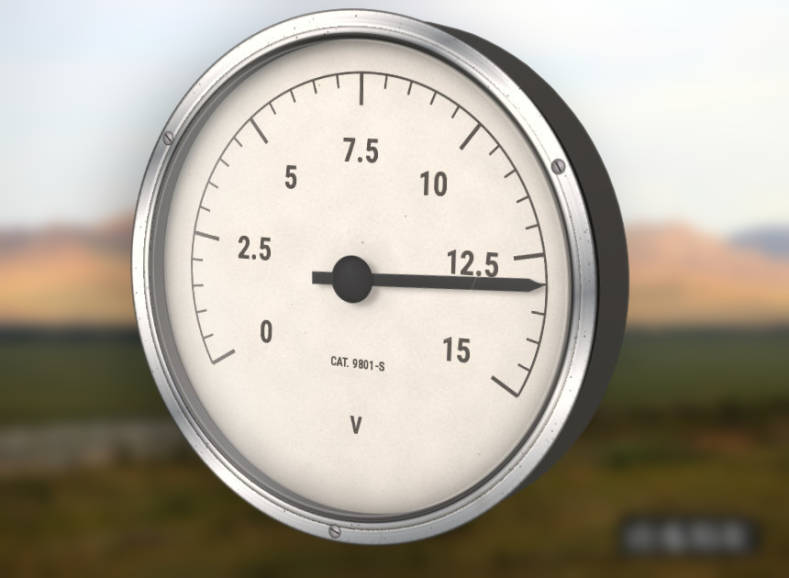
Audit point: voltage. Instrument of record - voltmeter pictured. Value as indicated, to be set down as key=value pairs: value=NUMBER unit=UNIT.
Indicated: value=13 unit=V
